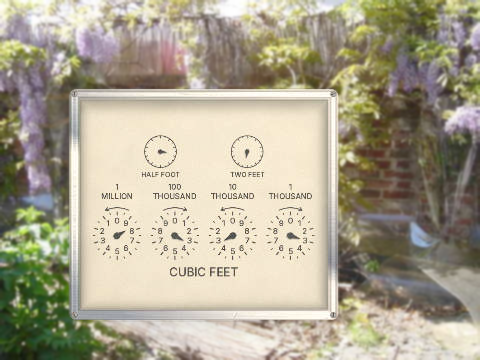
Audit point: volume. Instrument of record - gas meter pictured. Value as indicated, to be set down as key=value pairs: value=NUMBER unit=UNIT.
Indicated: value=833300 unit=ft³
